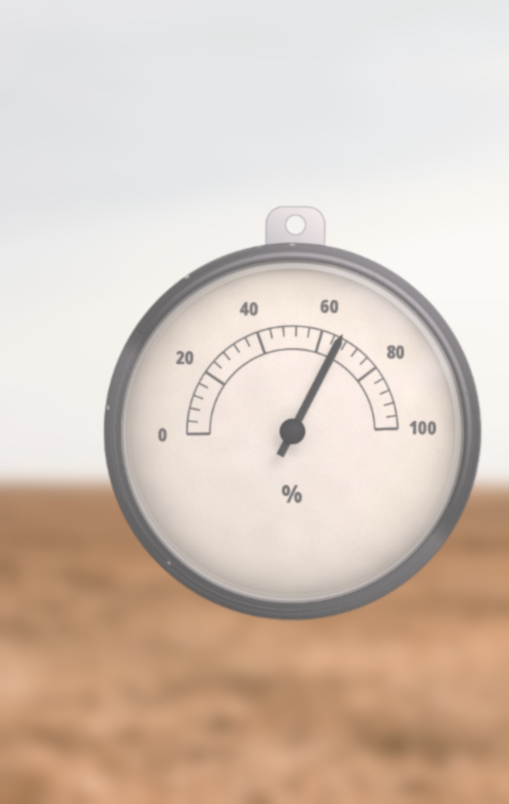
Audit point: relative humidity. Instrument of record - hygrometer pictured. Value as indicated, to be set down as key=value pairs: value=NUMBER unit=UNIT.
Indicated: value=66 unit=%
